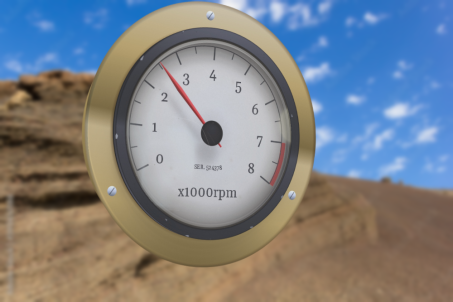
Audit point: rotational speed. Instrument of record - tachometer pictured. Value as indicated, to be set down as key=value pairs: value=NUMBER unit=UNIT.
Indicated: value=2500 unit=rpm
